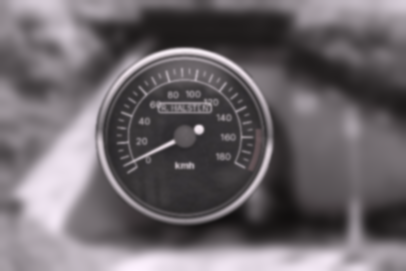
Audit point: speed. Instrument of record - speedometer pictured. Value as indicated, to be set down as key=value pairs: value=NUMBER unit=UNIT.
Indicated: value=5 unit=km/h
